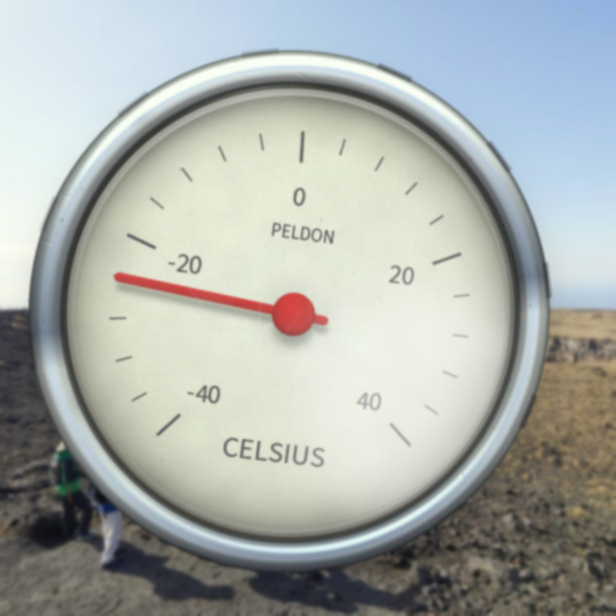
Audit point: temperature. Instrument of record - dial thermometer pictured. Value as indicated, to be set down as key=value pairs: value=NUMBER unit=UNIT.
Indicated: value=-24 unit=°C
